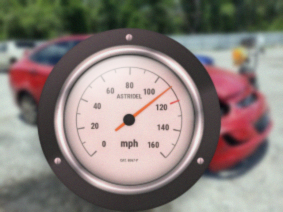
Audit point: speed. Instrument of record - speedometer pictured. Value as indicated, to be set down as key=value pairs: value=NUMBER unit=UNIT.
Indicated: value=110 unit=mph
